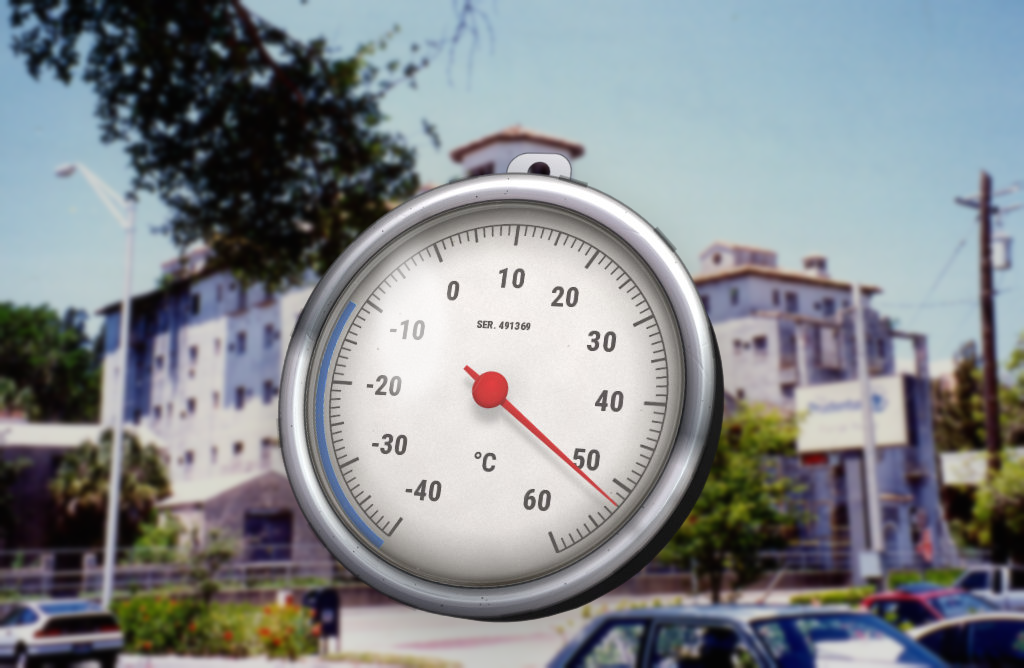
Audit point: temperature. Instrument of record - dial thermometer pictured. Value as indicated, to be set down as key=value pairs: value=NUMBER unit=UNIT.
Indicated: value=52 unit=°C
